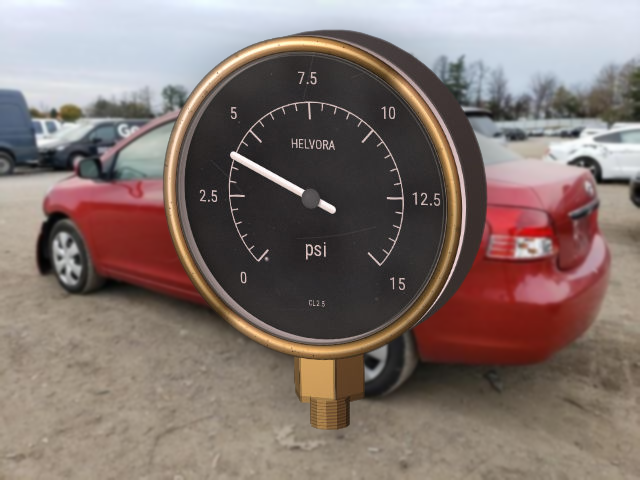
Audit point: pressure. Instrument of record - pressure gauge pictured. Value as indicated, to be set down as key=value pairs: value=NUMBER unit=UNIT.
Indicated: value=4 unit=psi
